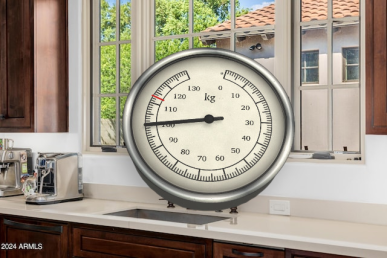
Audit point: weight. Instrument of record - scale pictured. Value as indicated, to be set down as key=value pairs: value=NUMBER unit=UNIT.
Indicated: value=100 unit=kg
